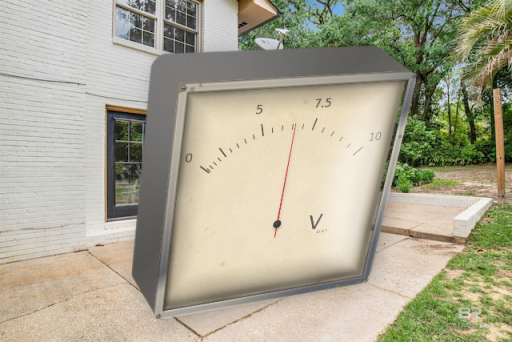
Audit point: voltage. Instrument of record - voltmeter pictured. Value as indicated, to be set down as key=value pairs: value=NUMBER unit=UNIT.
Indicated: value=6.5 unit=V
